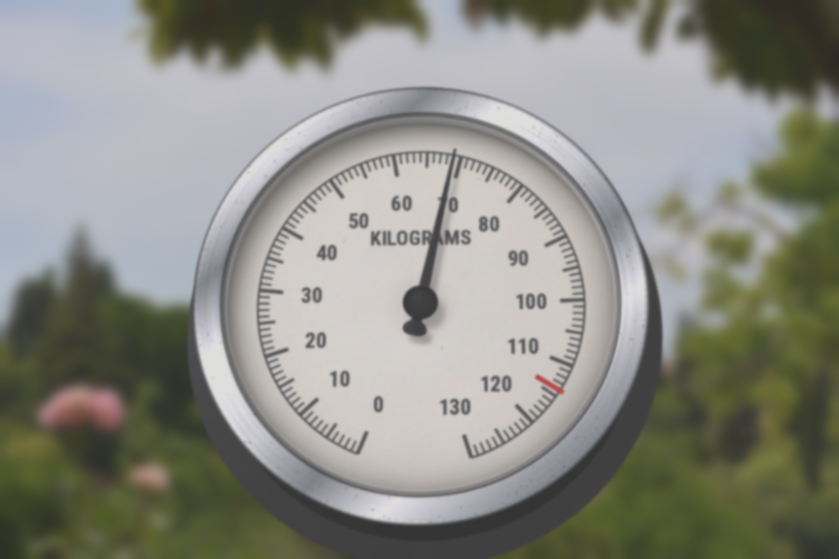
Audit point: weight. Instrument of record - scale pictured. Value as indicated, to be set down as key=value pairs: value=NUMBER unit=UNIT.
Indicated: value=69 unit=kg
